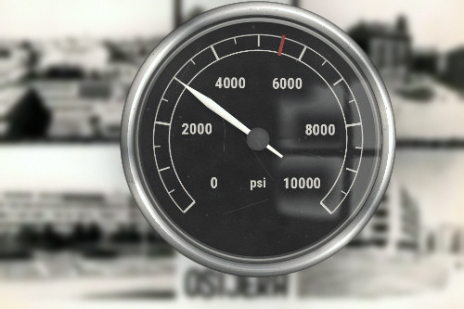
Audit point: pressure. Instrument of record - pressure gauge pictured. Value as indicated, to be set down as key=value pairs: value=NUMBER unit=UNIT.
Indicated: value=3000 unit=psi
